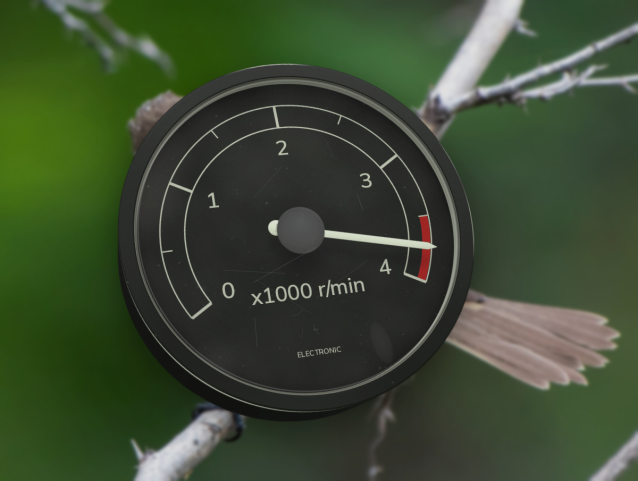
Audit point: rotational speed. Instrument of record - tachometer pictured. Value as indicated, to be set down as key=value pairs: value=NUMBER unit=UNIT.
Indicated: value=3750 unit=rpm
